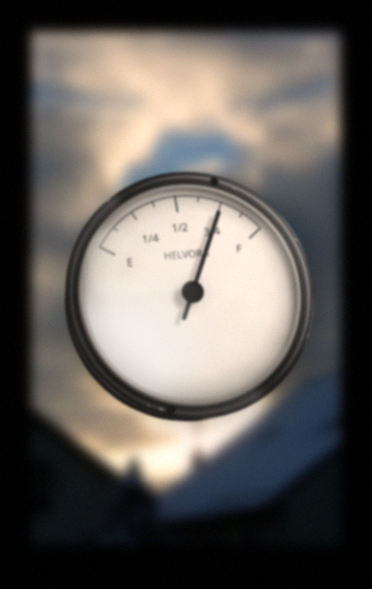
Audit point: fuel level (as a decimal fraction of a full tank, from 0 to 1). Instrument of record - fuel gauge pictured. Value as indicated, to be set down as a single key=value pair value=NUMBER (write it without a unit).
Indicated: value=0.75
